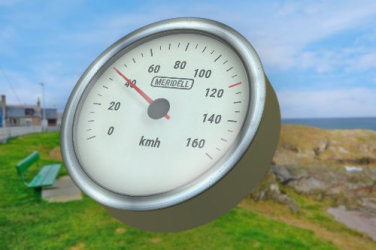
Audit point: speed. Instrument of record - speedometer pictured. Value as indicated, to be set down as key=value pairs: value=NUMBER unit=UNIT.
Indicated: value=40 unit=km/h
